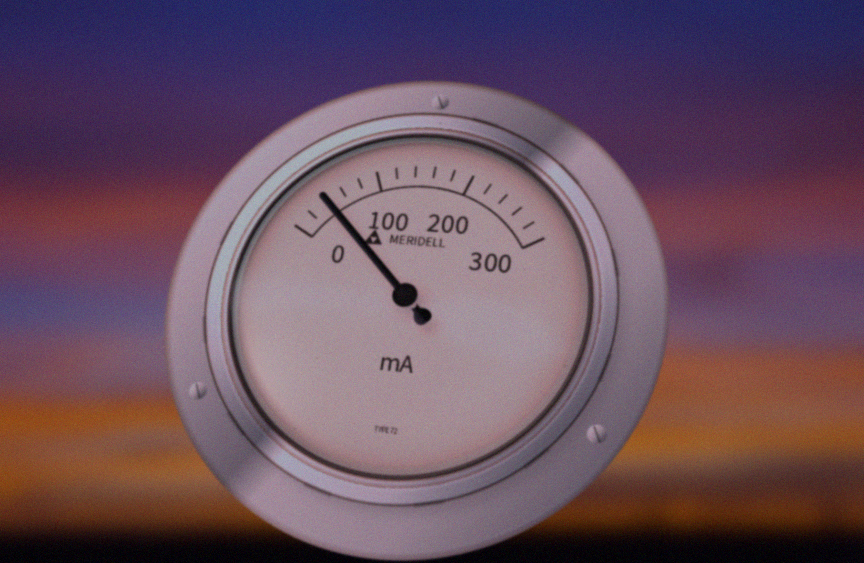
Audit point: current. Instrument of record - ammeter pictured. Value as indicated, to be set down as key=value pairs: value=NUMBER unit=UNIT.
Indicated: value=40 unit=mA
